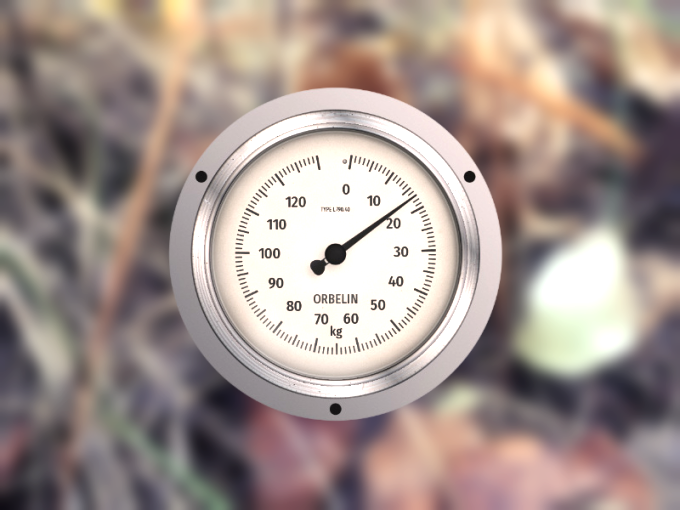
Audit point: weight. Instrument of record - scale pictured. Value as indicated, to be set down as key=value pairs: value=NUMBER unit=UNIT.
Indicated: value=17 unit=kg
